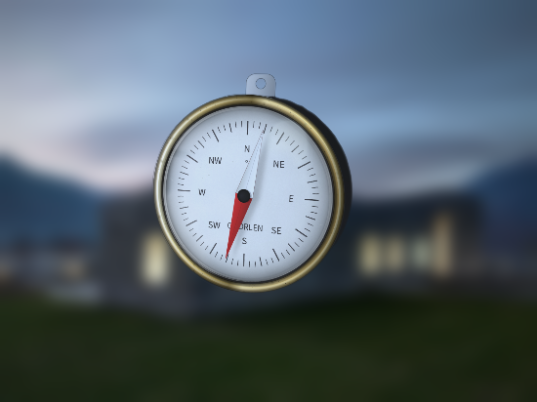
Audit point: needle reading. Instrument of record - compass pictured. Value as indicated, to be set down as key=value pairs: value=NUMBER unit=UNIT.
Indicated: value=195 unit=°
